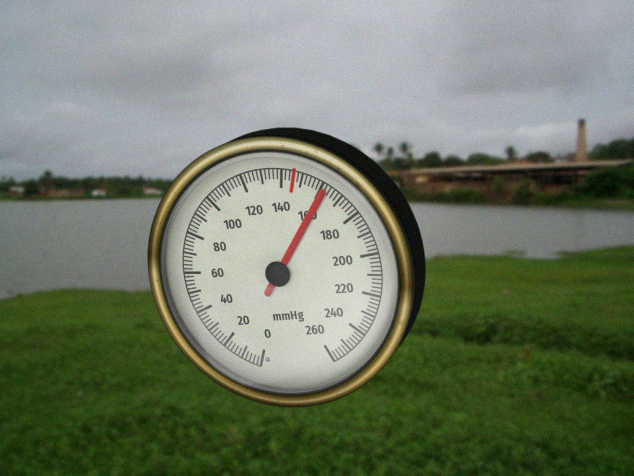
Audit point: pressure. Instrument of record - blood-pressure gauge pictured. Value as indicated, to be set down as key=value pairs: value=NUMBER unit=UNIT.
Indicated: value=162 unit=mmHg
